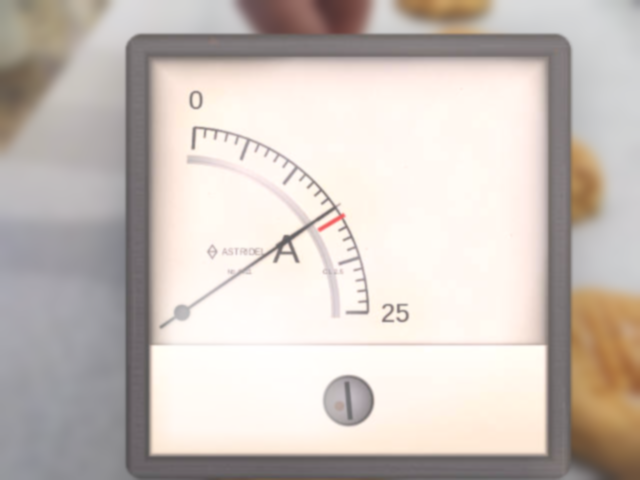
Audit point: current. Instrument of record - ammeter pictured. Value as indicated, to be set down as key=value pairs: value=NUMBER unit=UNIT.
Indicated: value=15 unit=A
